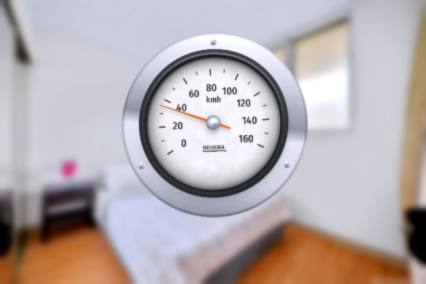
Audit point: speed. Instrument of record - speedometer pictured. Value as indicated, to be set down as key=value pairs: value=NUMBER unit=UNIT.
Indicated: value=35 unit=km/h
